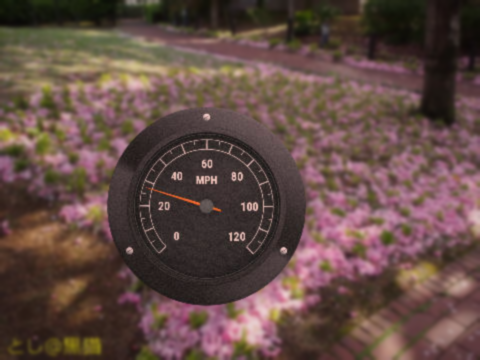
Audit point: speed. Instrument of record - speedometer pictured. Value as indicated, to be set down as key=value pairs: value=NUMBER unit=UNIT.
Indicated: value=27.5 unit=mph
